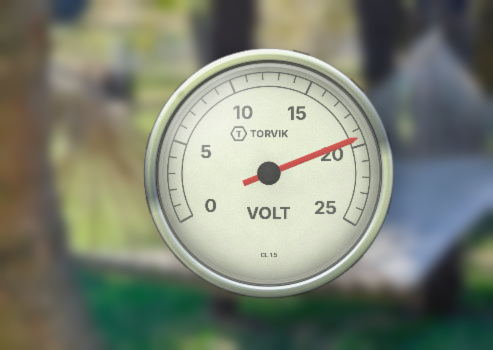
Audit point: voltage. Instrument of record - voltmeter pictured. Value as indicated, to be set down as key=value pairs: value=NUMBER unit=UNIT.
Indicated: value=19.5 unit=V
